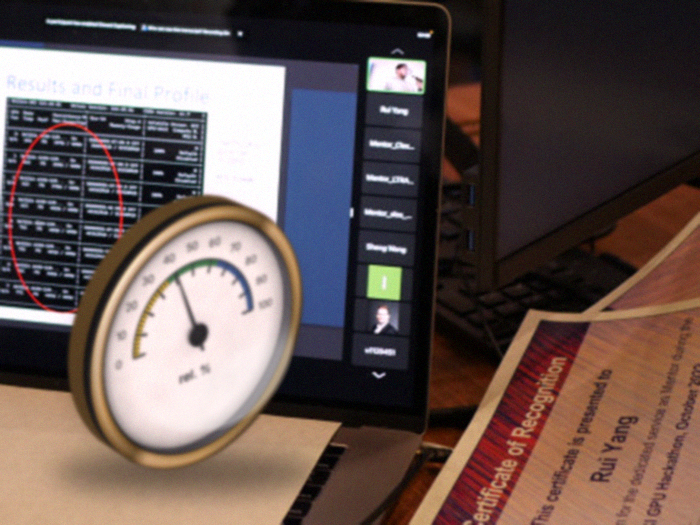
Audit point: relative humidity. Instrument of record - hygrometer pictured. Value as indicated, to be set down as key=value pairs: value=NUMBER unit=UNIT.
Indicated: value=40 unit=%
